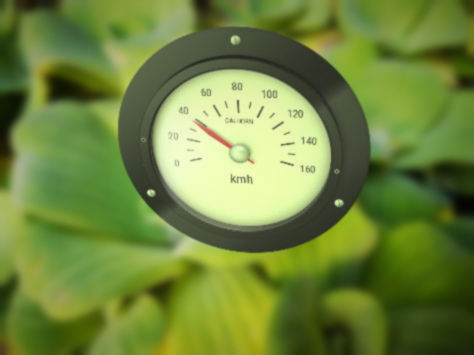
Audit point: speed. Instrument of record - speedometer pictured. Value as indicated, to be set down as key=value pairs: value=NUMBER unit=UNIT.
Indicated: value=40 unit=km/h
